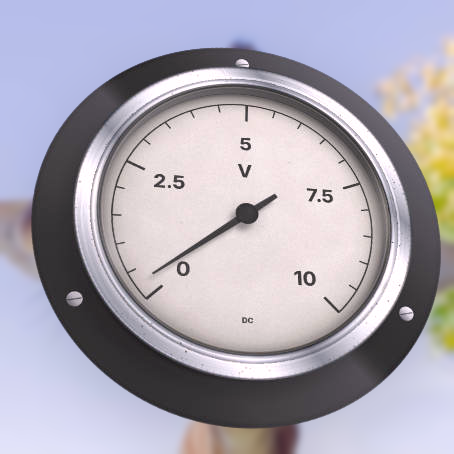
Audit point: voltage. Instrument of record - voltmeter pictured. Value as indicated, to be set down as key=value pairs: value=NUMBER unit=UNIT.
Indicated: value=0.25 unit=V
